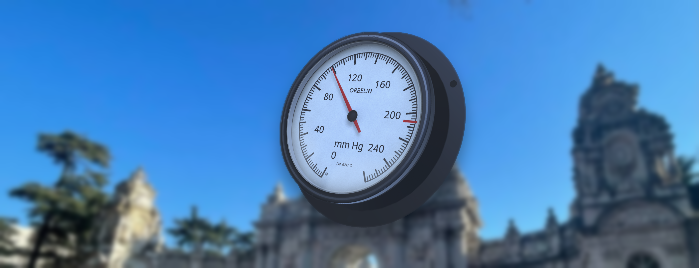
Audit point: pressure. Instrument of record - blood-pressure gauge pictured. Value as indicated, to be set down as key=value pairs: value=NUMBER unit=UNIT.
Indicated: value=100 unit=mmHg
